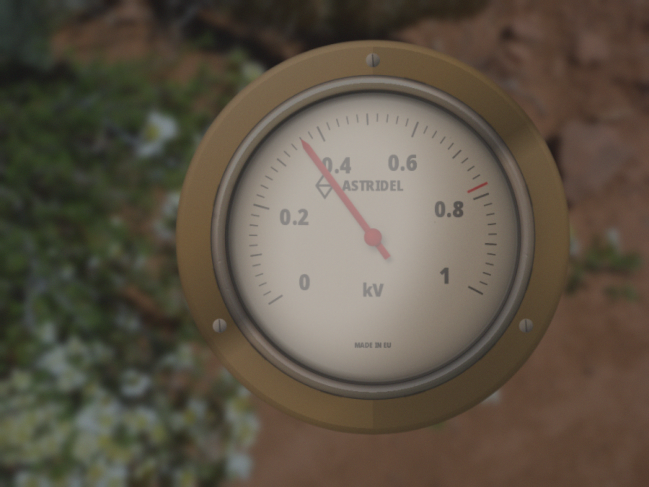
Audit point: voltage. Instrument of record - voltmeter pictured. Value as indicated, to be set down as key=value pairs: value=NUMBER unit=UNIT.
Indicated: value=0.36 unit=kV
